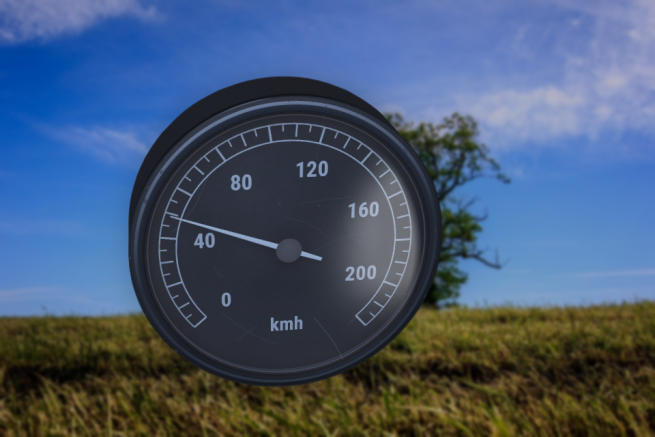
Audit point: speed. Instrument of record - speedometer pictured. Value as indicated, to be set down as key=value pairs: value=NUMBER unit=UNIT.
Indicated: value=50 unit=km/h
